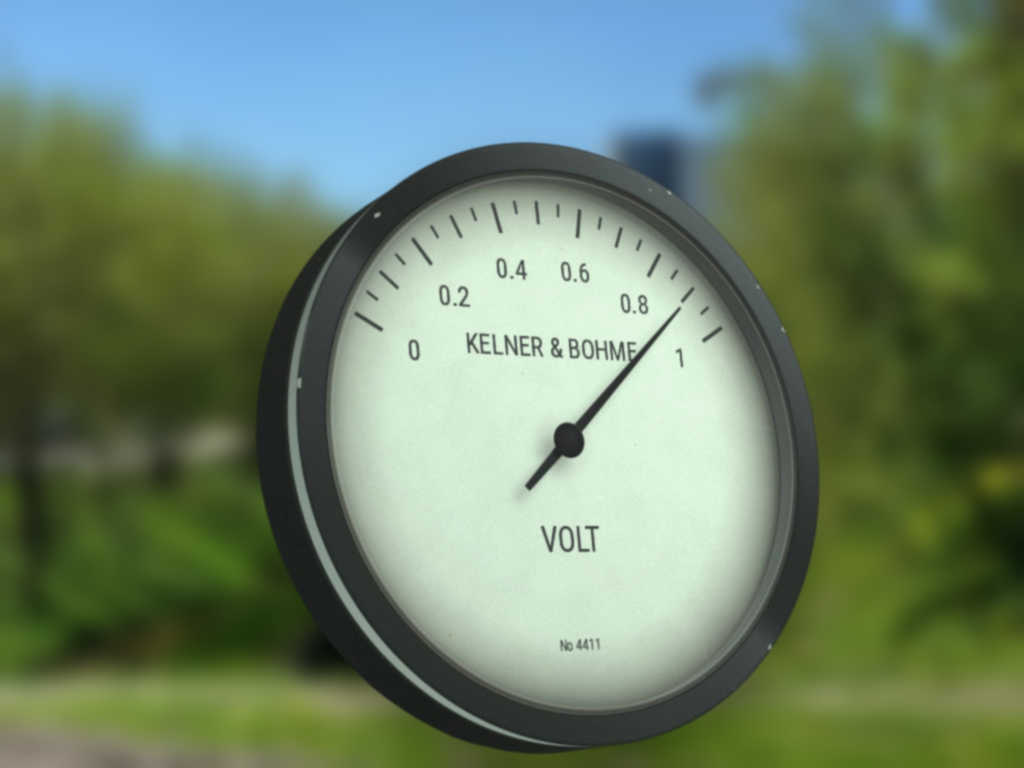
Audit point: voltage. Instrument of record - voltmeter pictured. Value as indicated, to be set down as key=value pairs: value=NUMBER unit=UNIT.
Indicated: value=0.9 unit=V
